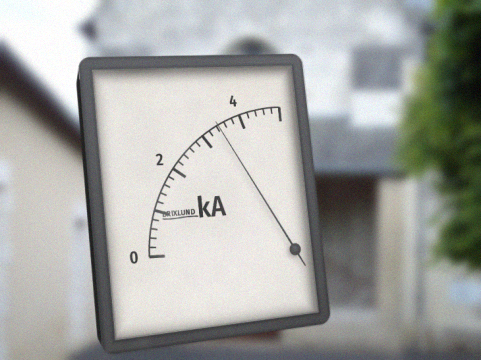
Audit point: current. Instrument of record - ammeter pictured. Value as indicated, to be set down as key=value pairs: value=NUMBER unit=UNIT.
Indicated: value=3.4 unit=kA
